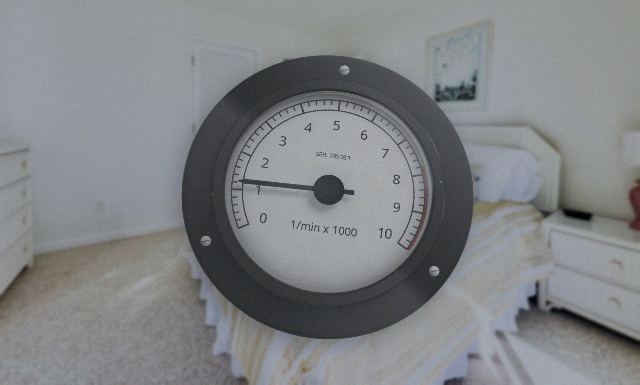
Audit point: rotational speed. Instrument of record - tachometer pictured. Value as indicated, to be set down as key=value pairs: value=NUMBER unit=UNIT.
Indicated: value=1200 unit=rpm
